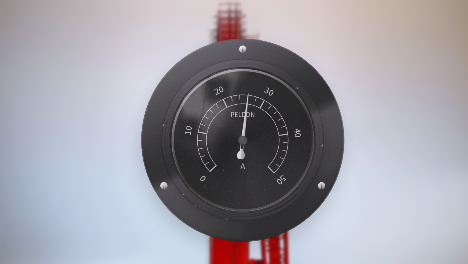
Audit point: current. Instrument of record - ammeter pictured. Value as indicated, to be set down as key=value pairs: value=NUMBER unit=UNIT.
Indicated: value=26 unit=A
